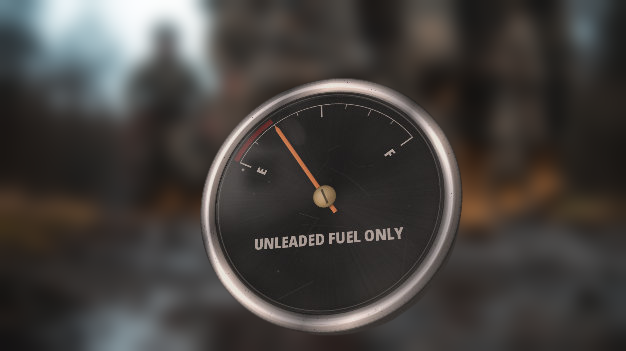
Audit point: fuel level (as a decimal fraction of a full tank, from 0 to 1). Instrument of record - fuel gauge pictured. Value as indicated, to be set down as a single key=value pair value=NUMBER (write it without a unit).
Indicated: value=0.25
